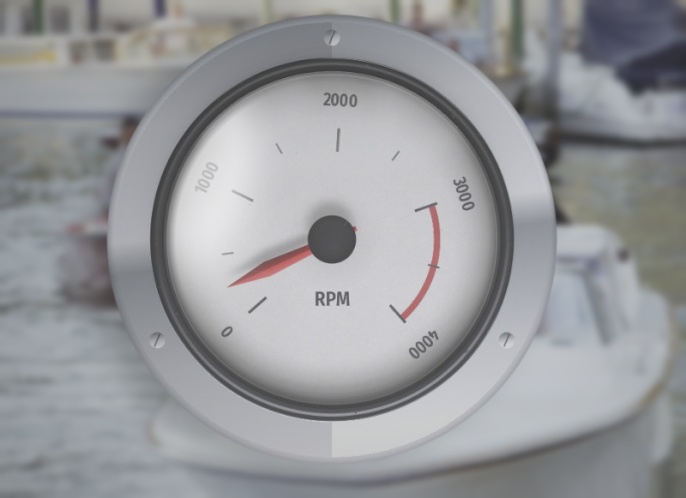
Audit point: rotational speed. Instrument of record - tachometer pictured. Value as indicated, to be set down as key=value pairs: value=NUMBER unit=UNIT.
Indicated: value=250 unit=rpm
